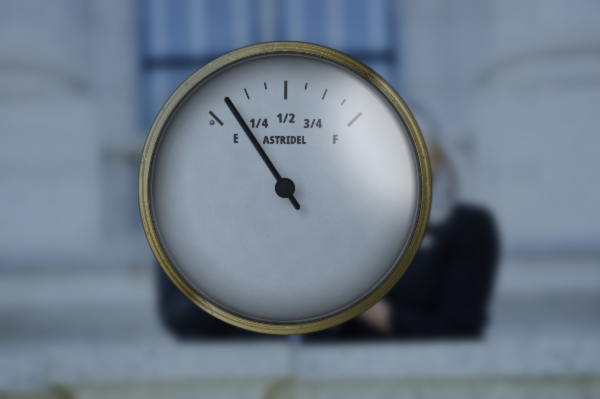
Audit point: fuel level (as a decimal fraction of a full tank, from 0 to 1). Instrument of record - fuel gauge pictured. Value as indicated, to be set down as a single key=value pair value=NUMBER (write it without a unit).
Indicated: value=0.125
